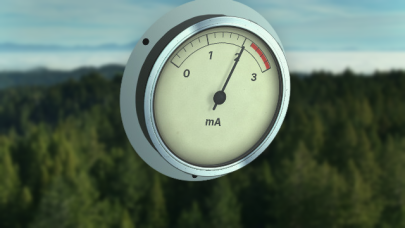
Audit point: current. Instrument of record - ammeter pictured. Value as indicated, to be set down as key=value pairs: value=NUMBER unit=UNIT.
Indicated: value=2 unit=mA
